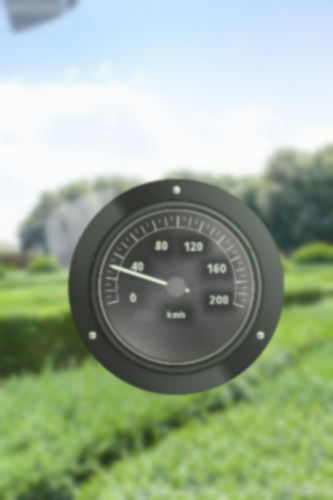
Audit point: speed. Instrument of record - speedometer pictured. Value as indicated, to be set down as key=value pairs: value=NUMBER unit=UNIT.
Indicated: value=30 unit=km/h
